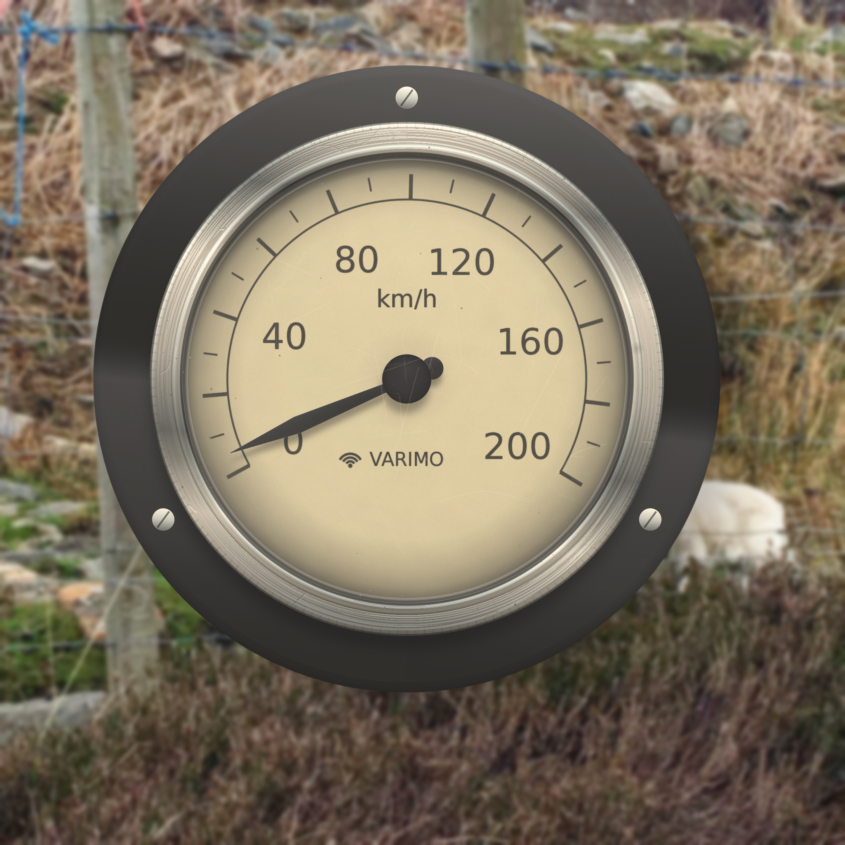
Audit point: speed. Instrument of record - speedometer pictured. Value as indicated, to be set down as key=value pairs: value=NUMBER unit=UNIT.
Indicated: value=5 unit=km/h
